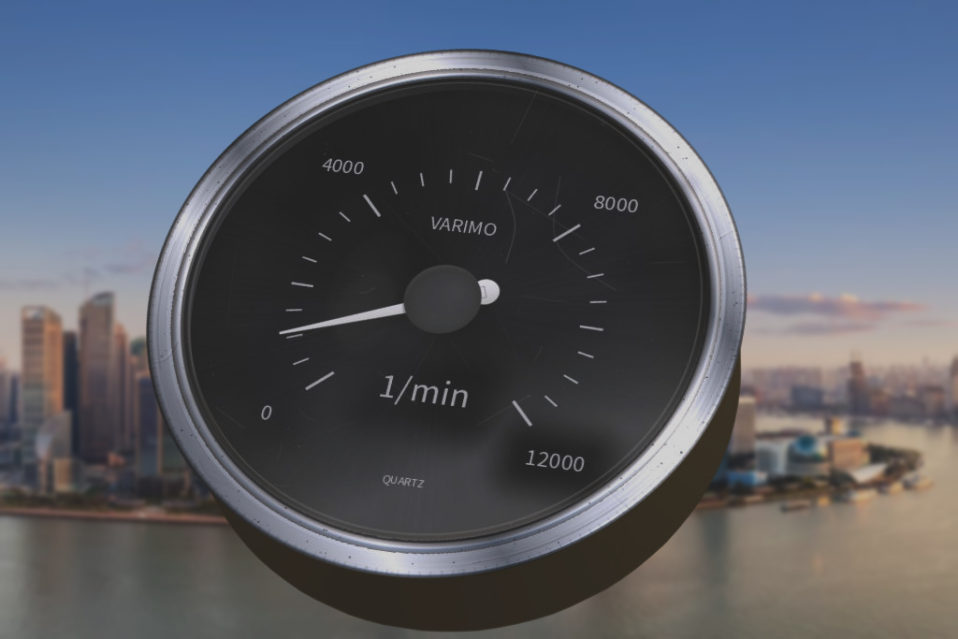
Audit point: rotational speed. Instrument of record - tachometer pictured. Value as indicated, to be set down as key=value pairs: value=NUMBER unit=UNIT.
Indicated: value=1000 unit=rpm
